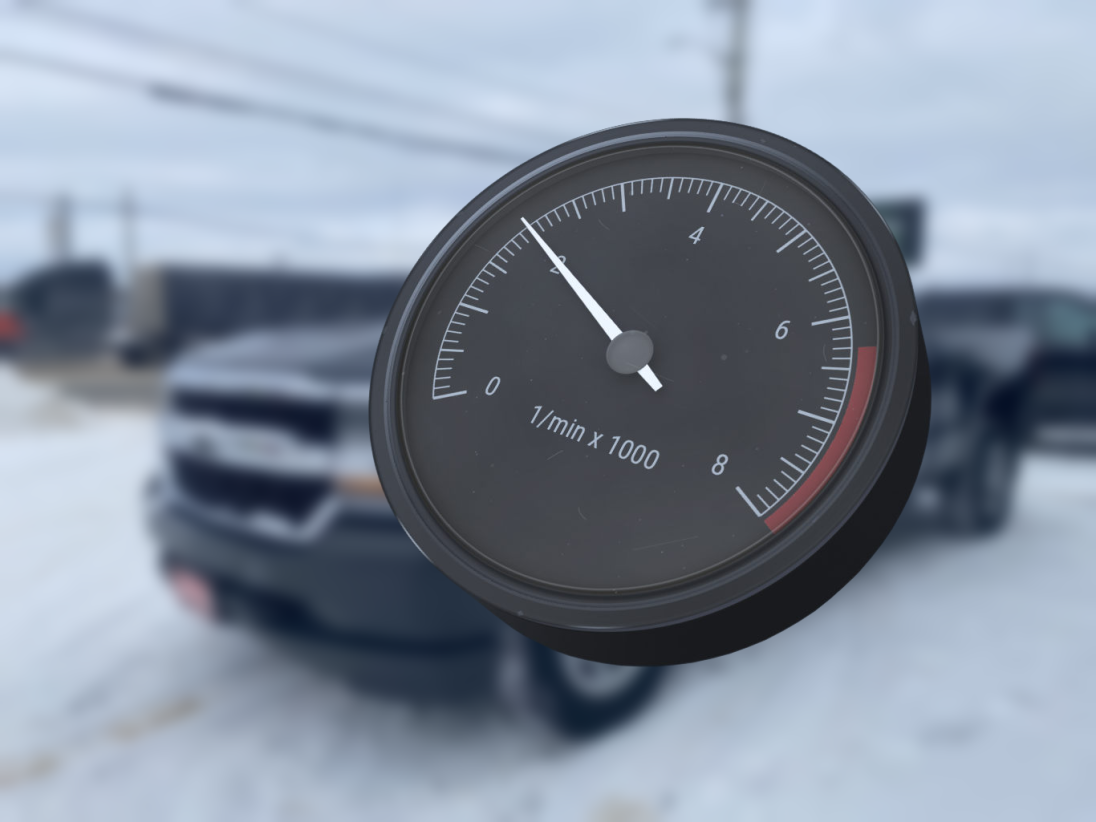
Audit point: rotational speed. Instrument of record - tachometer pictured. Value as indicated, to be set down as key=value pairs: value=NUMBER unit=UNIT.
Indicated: value=2000 unit=rpm
